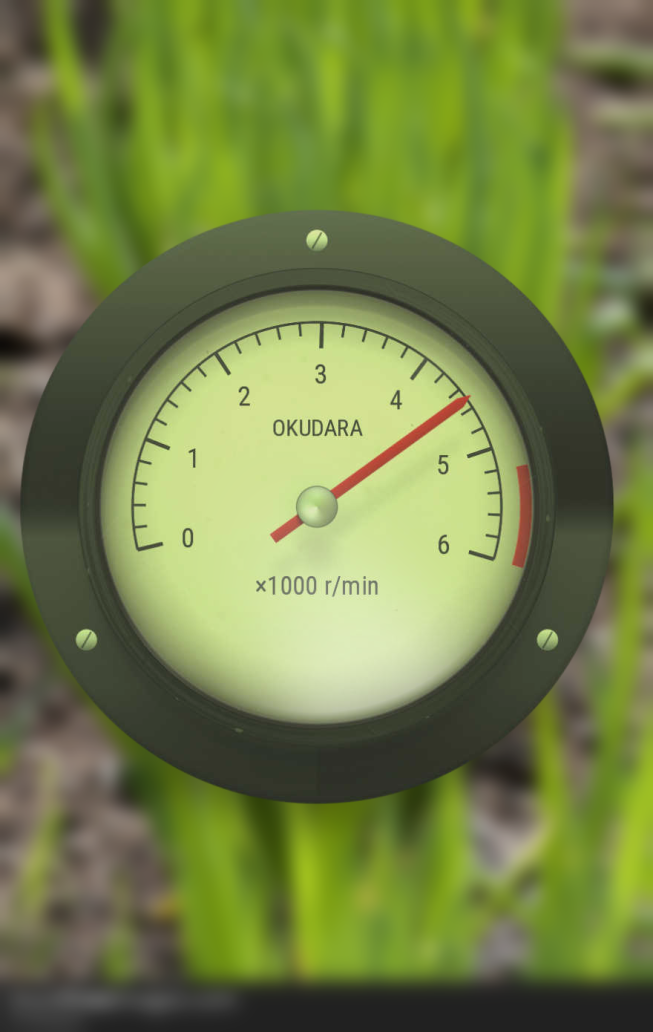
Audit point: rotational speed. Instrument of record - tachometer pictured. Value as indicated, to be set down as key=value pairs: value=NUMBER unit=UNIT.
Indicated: value=4500 unit=rpm
